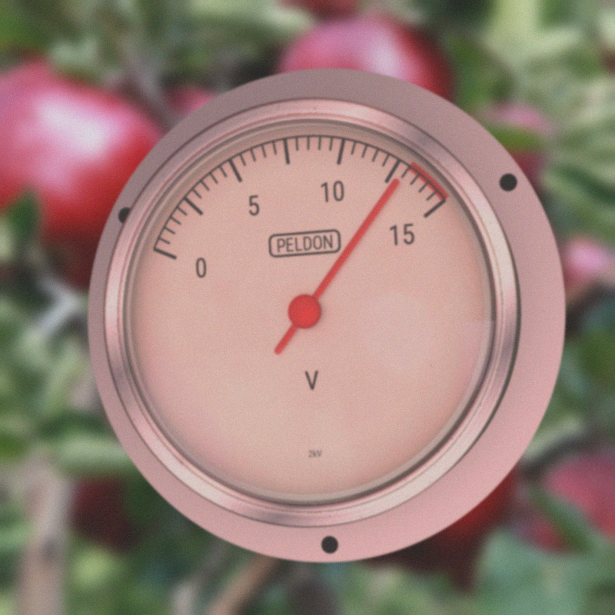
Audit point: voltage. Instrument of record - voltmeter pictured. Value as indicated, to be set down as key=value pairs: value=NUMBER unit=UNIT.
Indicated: value=13 unit=V
